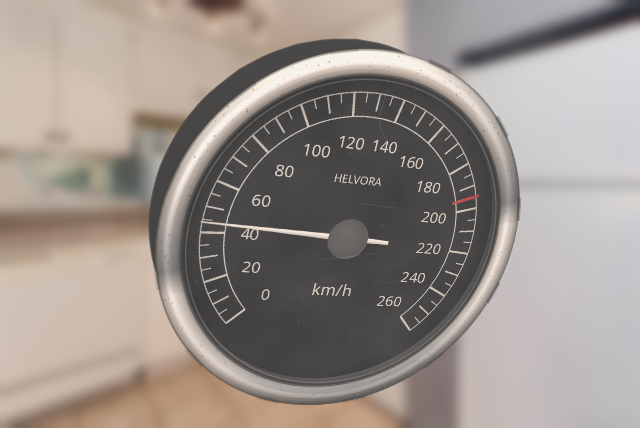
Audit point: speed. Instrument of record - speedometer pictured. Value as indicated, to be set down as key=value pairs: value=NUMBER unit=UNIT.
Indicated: value=45 unit=km/h
